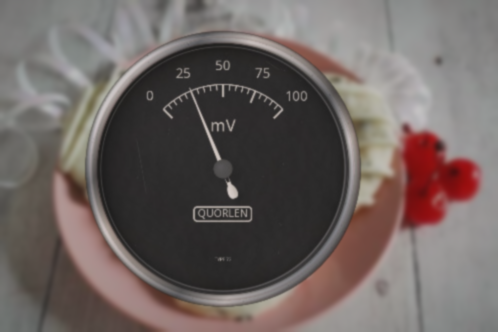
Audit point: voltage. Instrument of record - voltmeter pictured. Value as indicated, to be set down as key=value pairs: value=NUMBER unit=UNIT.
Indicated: value=25 unit=mV
